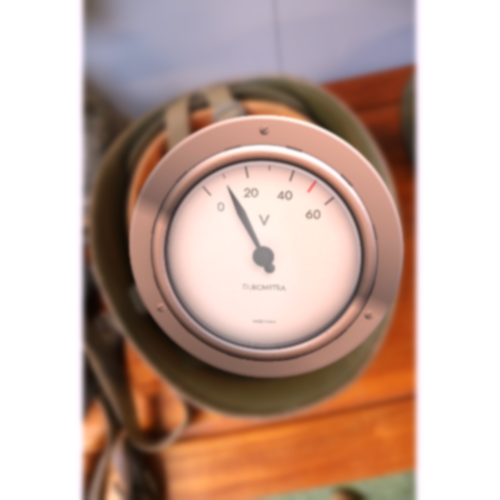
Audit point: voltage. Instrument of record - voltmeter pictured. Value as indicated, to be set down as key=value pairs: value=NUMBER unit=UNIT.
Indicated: value=10 unit=V
